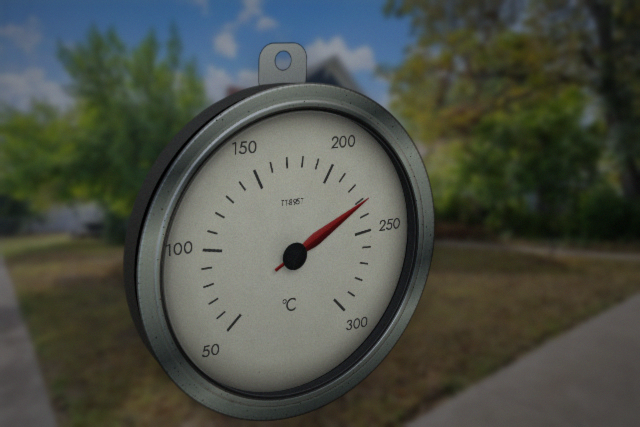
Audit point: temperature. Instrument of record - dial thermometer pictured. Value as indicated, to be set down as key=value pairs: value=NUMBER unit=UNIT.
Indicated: value=230 unit=°C
